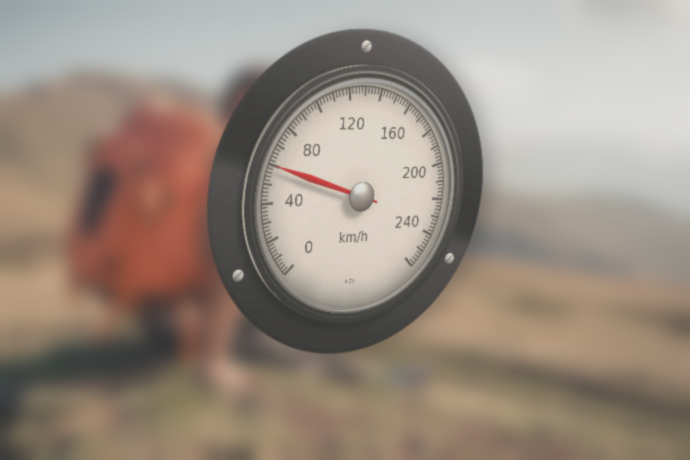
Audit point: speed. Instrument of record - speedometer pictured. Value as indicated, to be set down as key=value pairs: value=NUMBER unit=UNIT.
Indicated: value=60 unit=km/h
